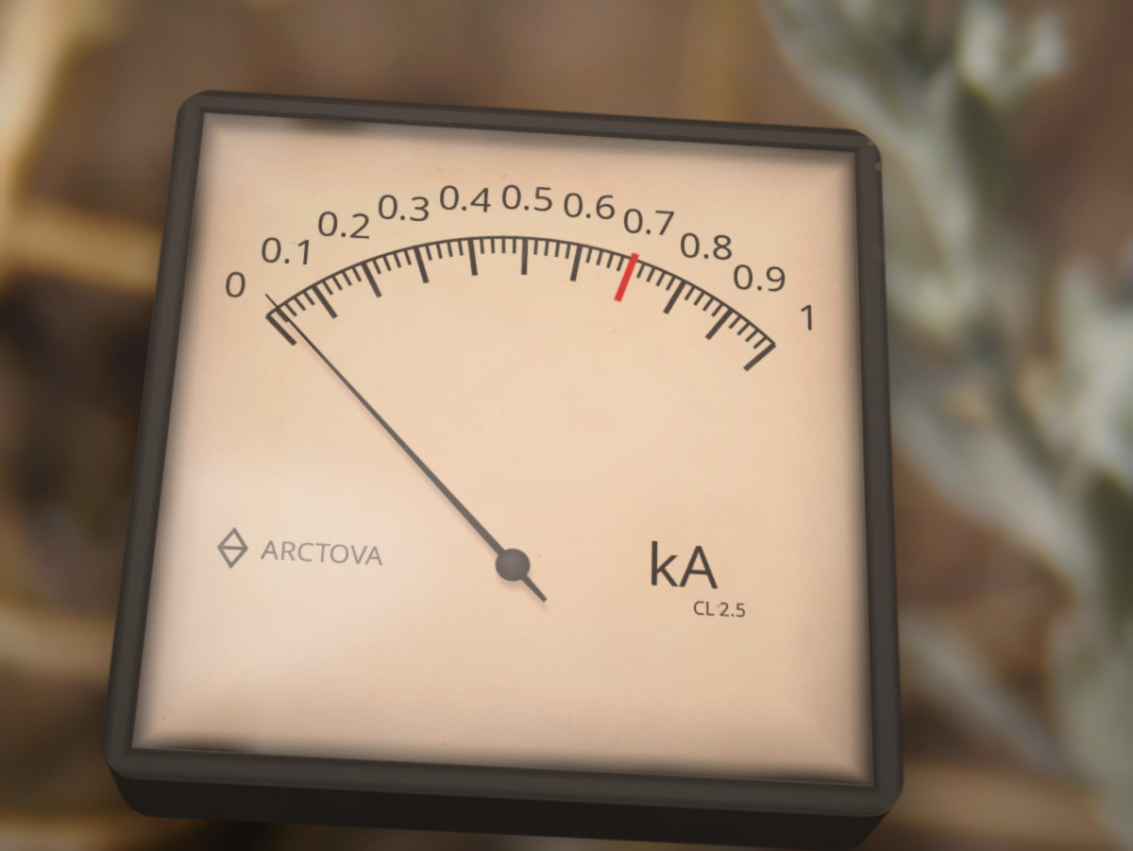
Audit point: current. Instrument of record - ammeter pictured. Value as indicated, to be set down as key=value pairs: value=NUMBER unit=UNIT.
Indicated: value=0.02 unit=kA
